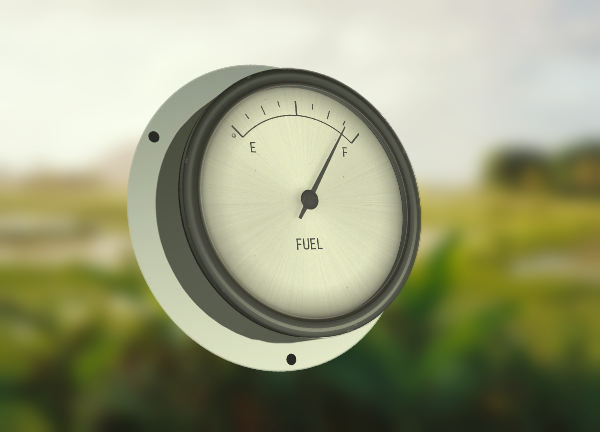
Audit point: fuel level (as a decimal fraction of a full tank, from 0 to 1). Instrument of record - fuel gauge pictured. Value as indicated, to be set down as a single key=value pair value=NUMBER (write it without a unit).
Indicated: value=0.875
